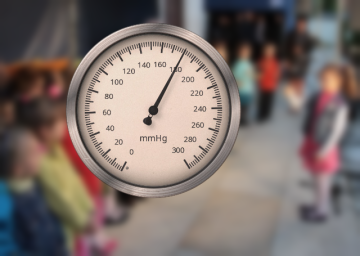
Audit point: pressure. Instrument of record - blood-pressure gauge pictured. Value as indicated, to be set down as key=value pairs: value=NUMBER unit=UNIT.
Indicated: value=180 unit=mmHg
